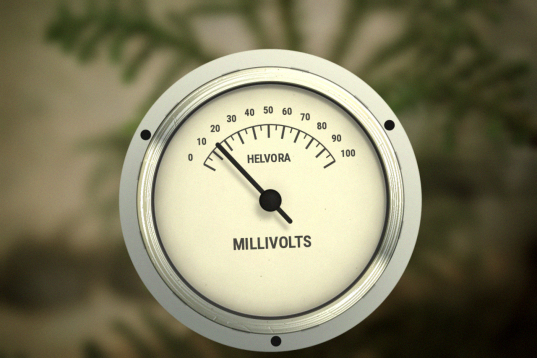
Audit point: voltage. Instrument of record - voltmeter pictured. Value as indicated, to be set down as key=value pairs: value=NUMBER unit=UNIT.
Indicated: value=15 unit=mV
